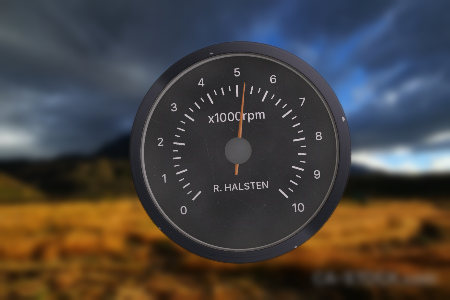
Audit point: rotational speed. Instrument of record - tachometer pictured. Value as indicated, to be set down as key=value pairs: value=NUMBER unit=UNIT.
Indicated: value=5250 unit=rpm
